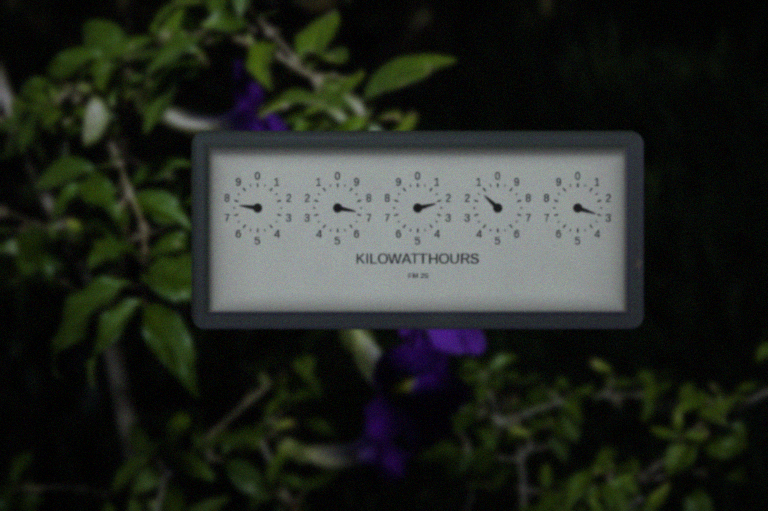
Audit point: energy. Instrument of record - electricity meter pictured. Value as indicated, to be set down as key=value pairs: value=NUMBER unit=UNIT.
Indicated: value=77213 unit=kWh
